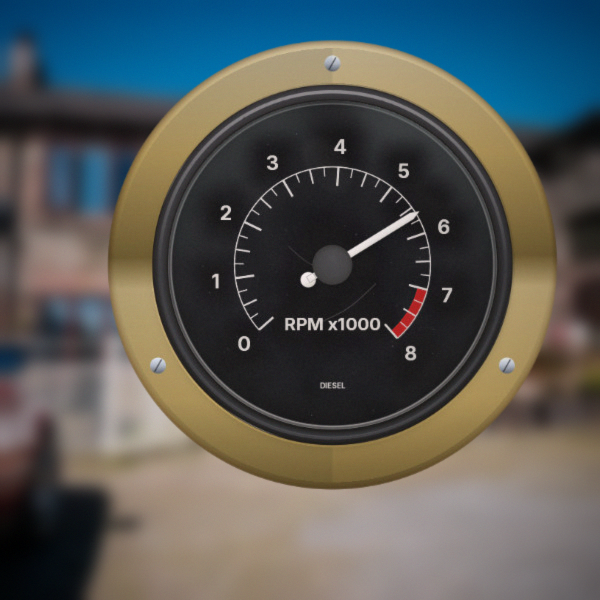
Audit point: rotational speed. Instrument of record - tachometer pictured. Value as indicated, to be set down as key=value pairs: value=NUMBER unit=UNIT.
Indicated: value=5625 unit=rpm
